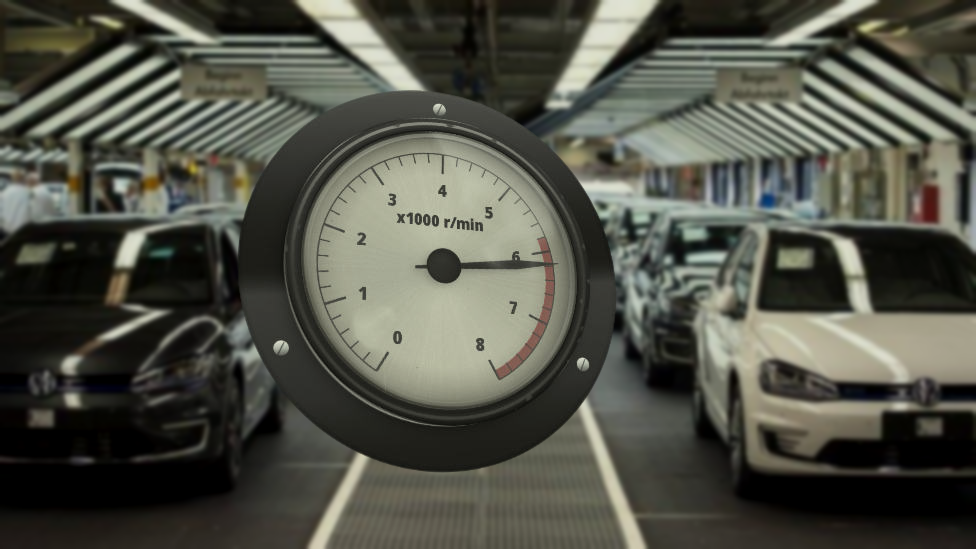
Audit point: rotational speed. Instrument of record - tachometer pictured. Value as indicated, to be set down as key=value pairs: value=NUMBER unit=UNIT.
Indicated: value=6200 unit=rpm
